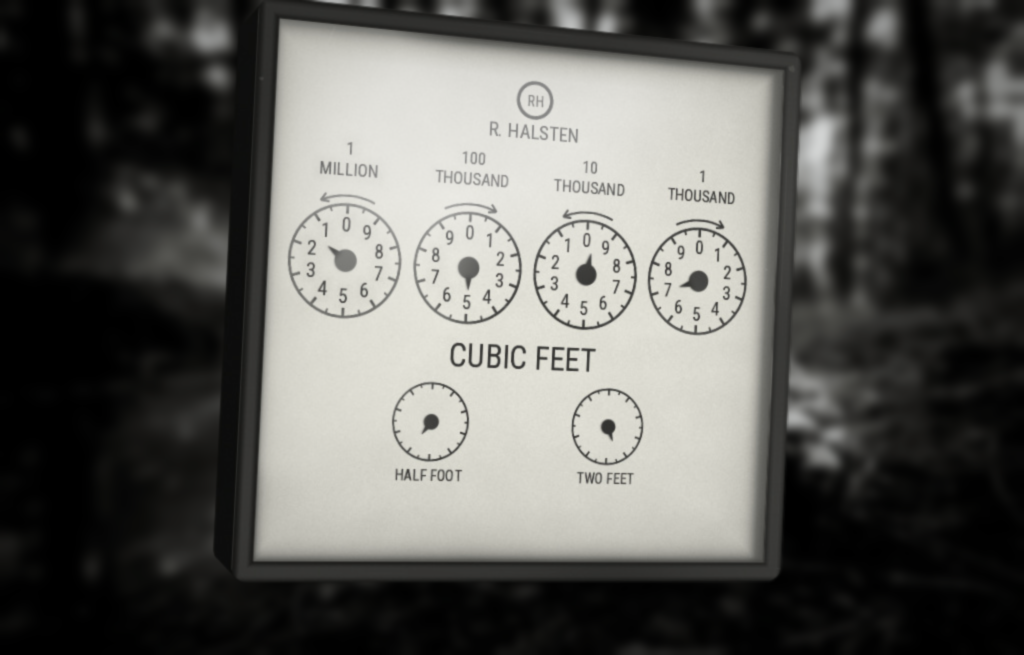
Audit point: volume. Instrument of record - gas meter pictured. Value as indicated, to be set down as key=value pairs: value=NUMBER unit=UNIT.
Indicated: value=149700 unit=ft³
